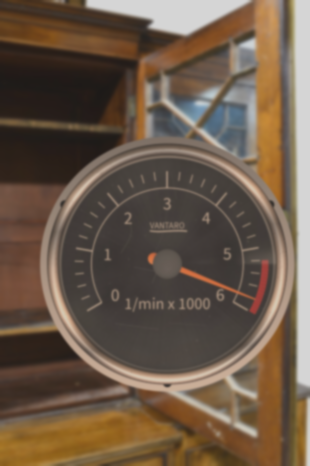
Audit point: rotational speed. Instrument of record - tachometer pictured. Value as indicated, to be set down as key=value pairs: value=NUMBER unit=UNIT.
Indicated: value=5800 unit=rpm
